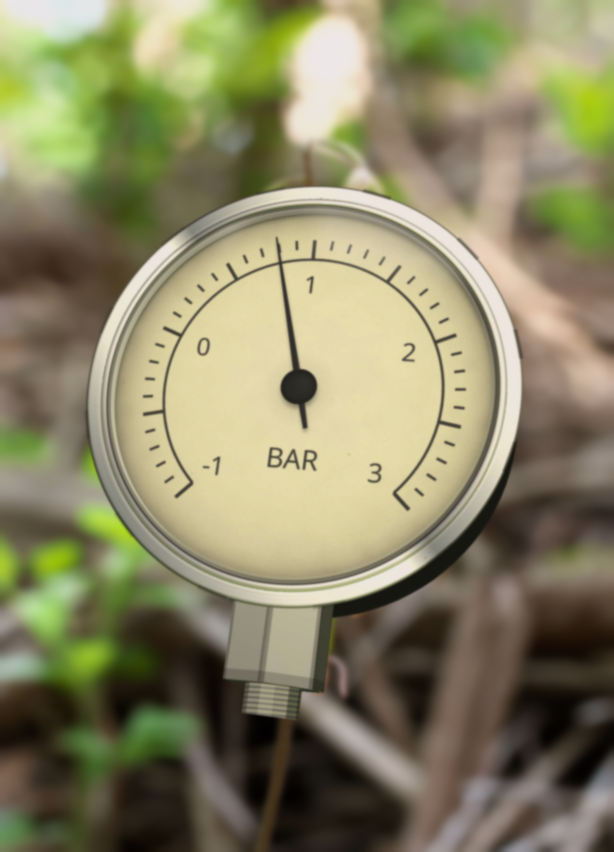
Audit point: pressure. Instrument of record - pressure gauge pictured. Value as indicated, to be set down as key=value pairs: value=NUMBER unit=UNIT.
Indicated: value=0.8 unit=bar
